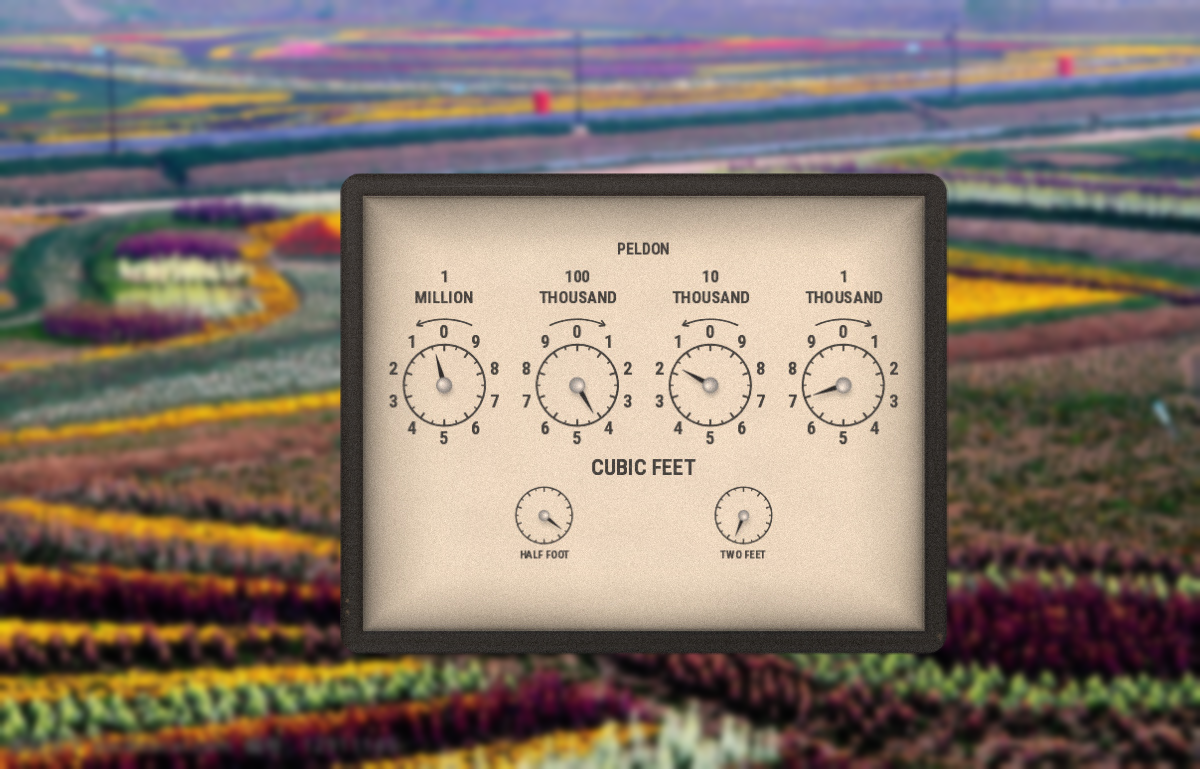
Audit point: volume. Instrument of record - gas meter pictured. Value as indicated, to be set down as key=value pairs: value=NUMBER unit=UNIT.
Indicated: value=41700 unit=ft³
